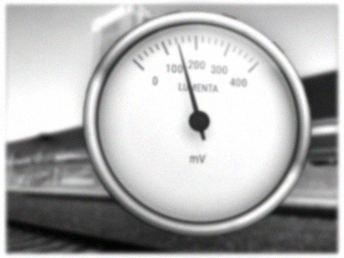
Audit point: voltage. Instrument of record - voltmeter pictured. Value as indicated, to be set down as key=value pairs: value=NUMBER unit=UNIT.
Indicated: value=140 unit=mV
